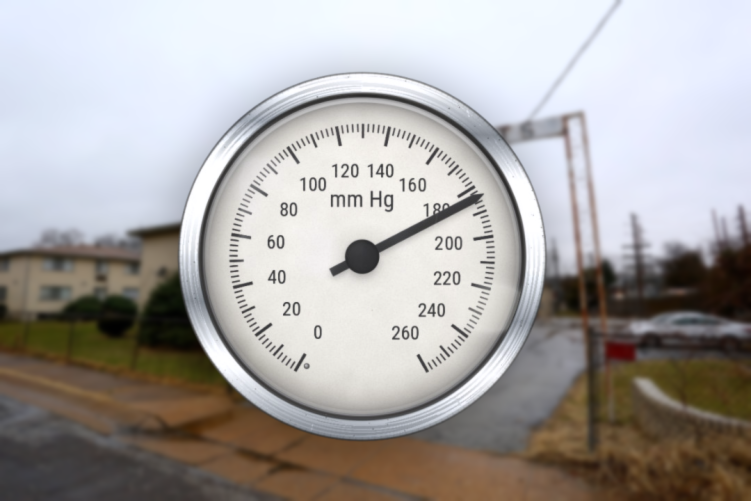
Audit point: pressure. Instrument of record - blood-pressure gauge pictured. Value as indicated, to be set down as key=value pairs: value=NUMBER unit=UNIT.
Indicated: value=184 unit=mmHg
